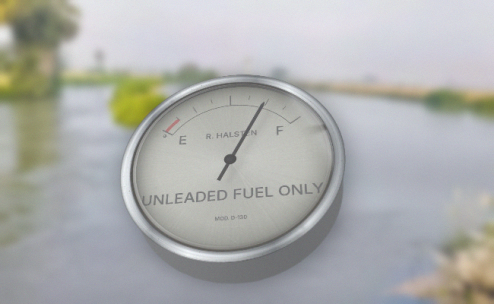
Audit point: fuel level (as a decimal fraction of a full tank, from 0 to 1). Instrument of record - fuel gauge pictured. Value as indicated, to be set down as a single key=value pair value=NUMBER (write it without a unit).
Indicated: value=0.75
